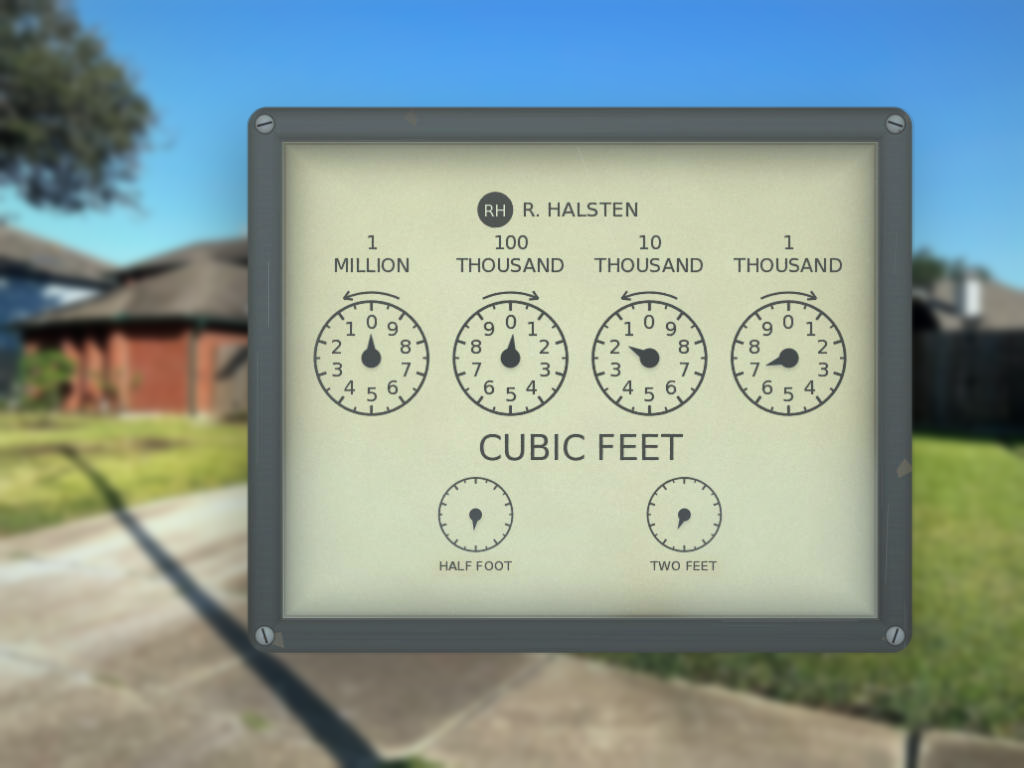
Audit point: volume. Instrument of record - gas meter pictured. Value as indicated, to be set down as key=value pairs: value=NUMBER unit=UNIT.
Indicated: value=1700 unit=ft³
